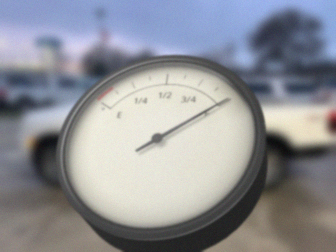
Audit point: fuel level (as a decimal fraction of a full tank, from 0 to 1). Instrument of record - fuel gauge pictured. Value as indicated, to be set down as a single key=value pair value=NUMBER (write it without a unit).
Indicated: value=1
